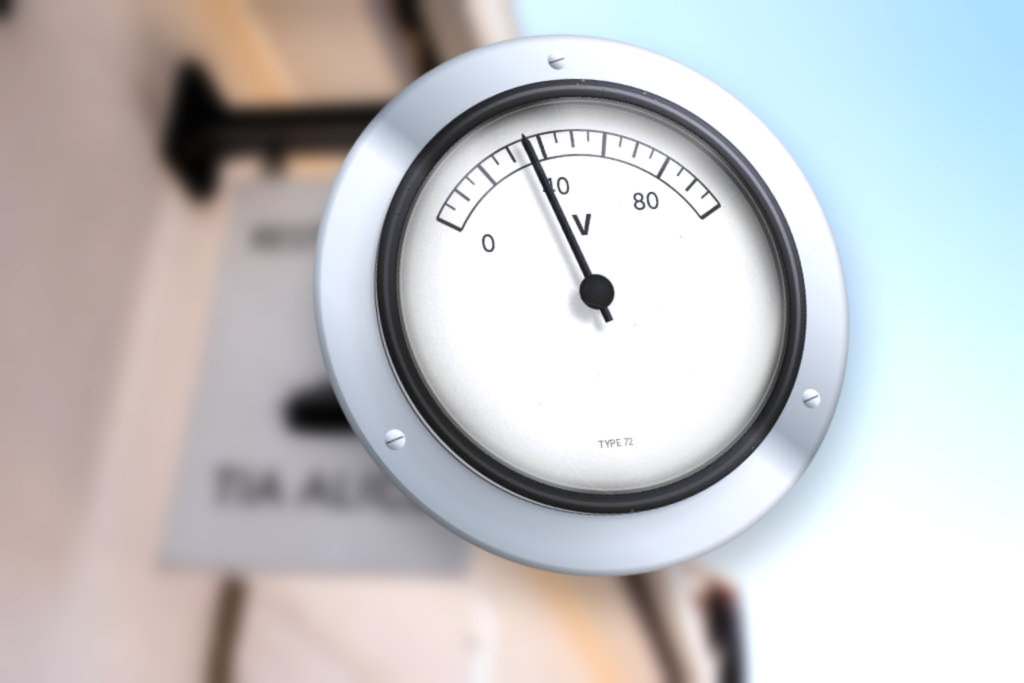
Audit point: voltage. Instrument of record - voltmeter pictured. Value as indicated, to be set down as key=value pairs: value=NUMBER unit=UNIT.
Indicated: value=35 unit=V
